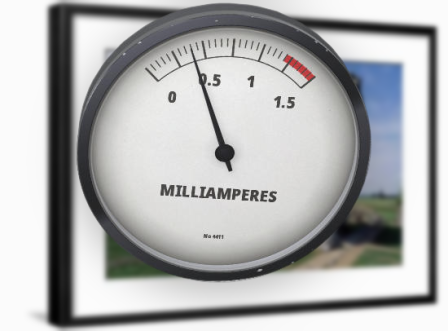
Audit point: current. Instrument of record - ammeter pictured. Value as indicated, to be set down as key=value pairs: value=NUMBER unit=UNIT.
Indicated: value=0.4 unit=mA
